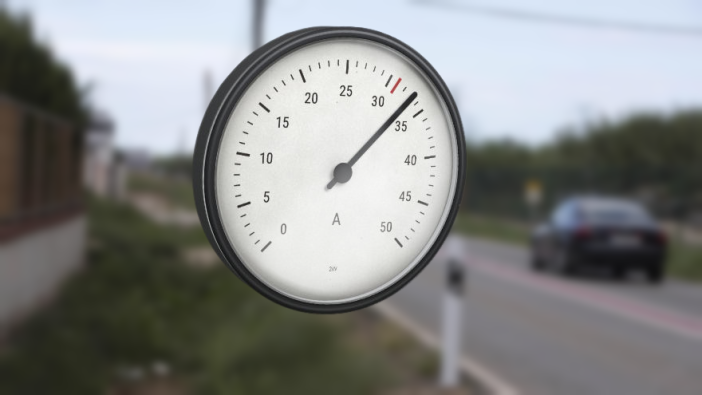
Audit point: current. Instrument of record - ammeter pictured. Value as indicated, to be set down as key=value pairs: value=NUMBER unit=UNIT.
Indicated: value=33 unit=A
